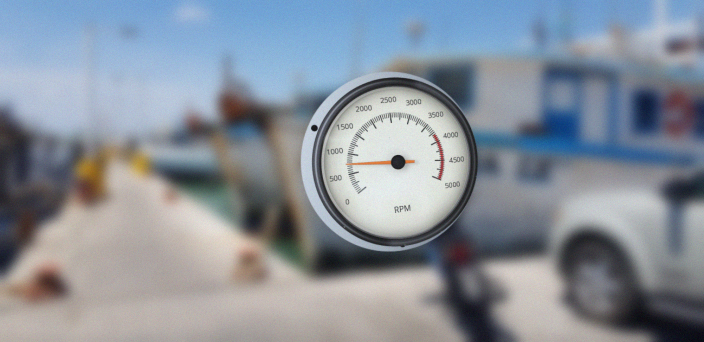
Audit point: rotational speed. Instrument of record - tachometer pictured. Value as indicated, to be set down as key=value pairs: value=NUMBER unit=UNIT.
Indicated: value=750 unit=rpm
